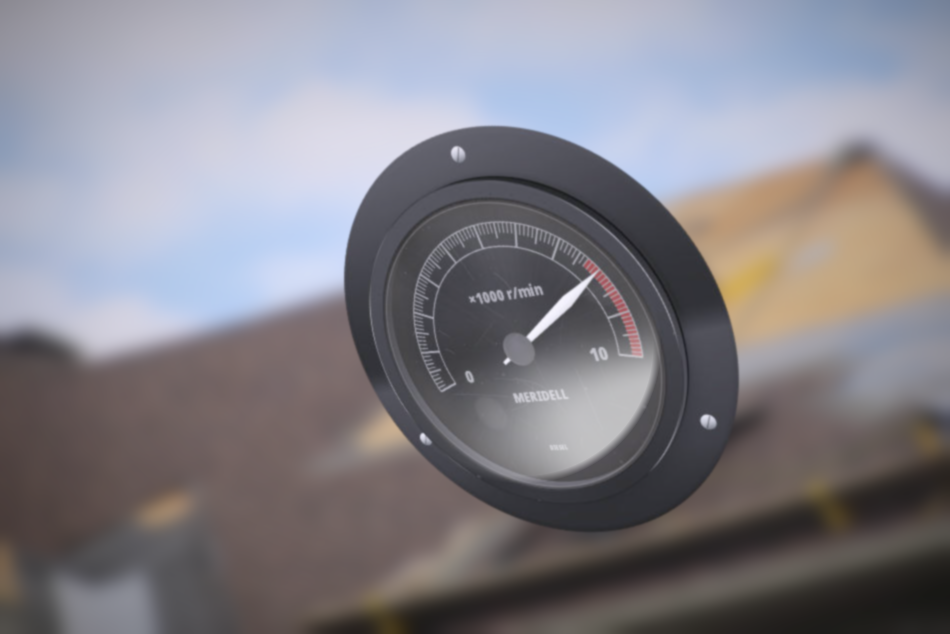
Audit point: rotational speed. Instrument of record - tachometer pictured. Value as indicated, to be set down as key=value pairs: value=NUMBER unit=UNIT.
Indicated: value=8000 unit=rpm
